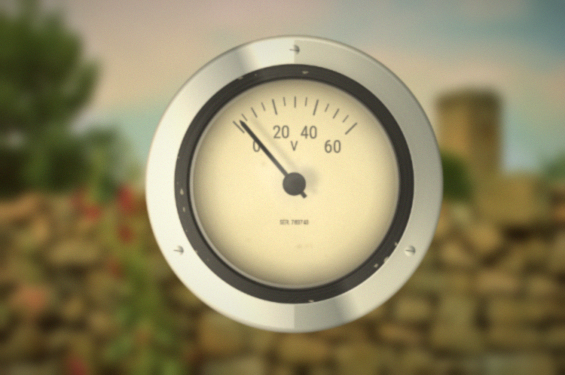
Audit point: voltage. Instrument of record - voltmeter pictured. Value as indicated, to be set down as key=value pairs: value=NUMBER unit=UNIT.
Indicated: value=2.5 unit=V
